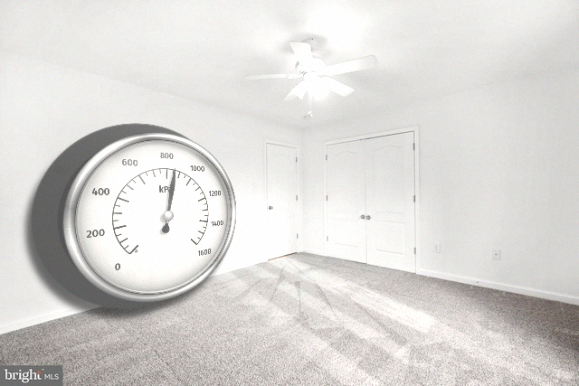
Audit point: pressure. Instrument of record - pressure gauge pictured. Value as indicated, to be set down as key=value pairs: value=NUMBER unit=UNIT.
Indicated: value=850 unit=kPa
